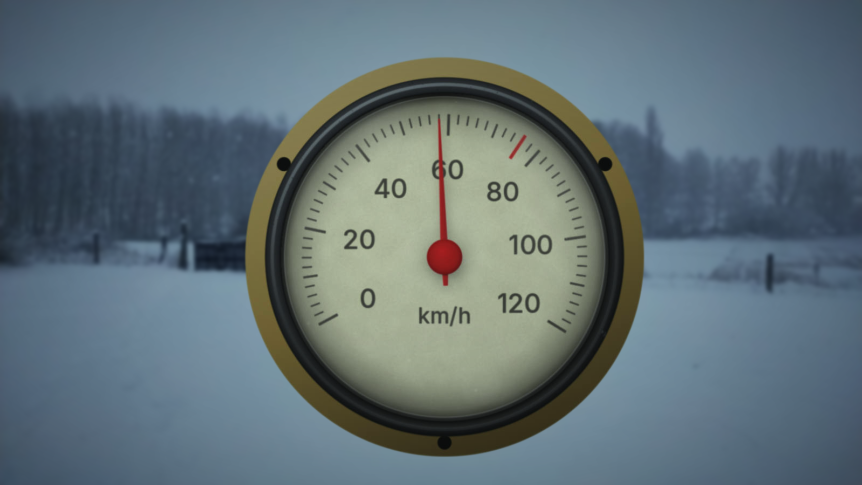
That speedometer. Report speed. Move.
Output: 58 km/h
